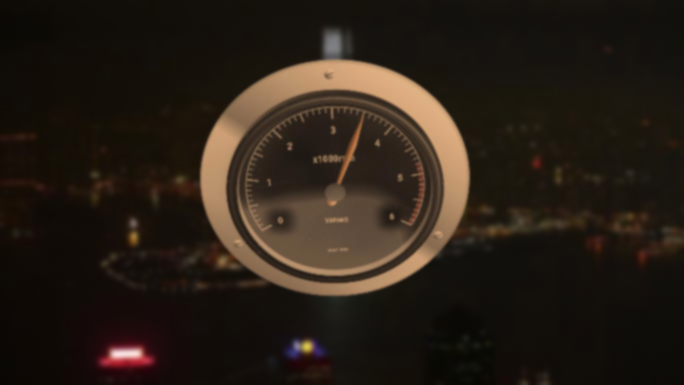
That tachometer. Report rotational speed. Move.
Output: 3500 rpm
